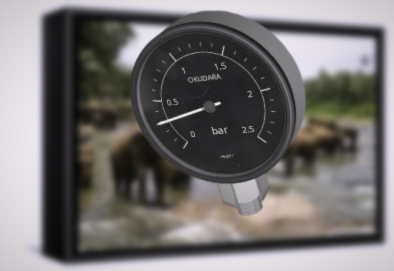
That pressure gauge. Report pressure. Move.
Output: 0.3 bar
